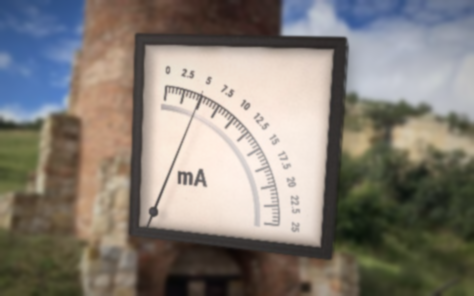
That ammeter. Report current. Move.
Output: 5 mA
